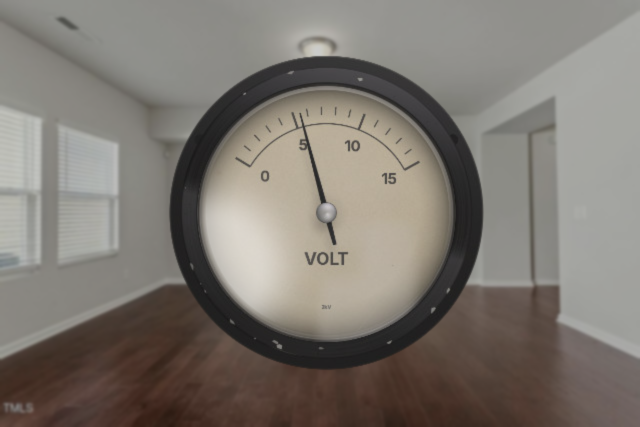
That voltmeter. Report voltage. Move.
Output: 5.5 V
